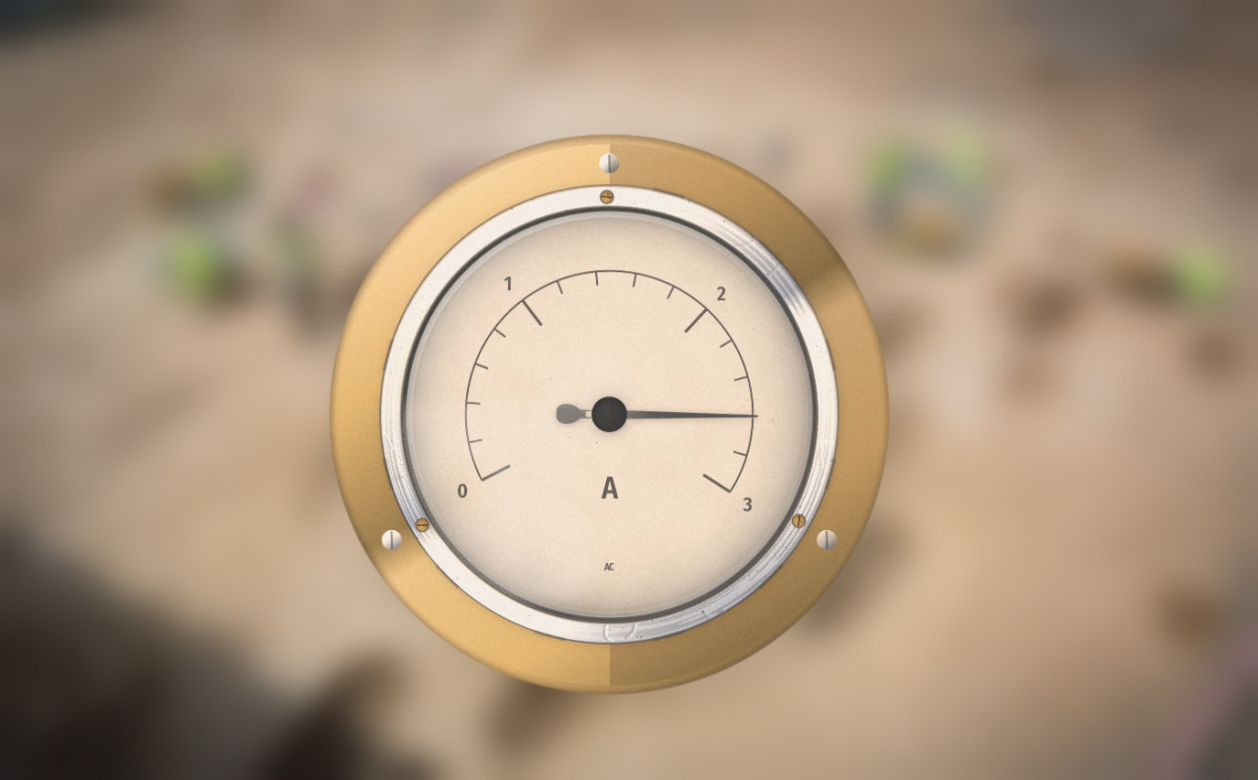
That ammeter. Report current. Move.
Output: 2.6 A
